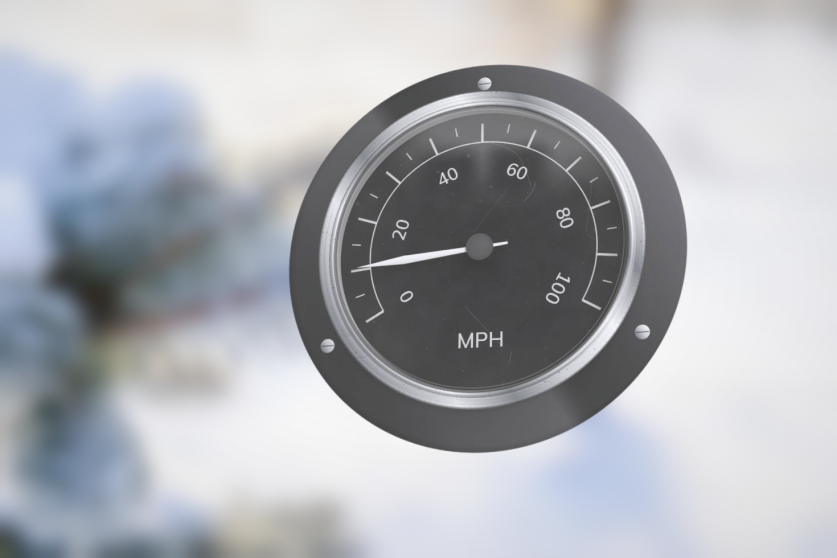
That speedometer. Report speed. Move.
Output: 10 mph
